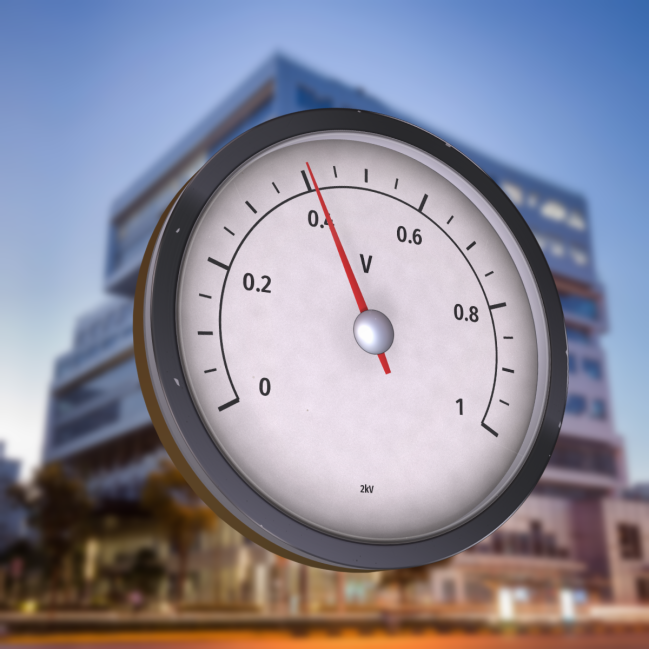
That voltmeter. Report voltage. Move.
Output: 0.4 V
